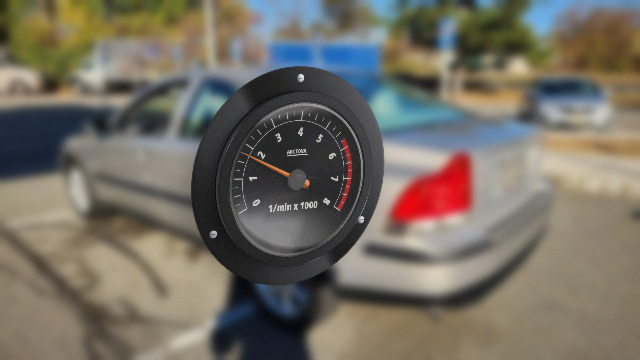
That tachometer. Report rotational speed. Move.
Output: 1750 rpm
